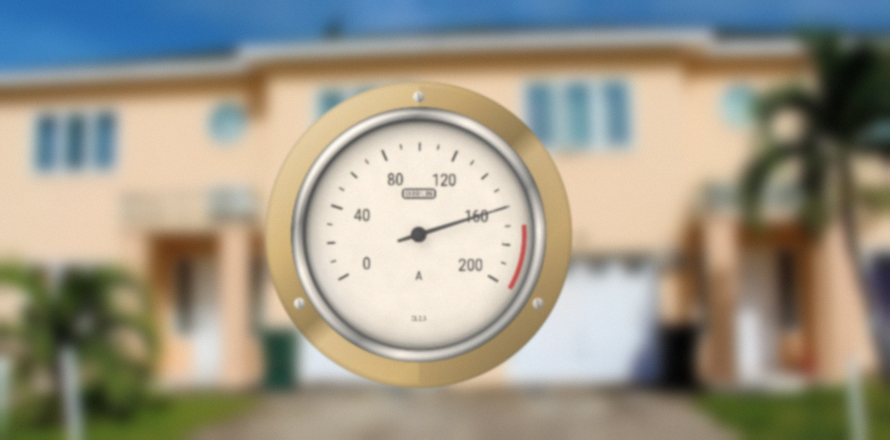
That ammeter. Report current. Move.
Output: 160 A
